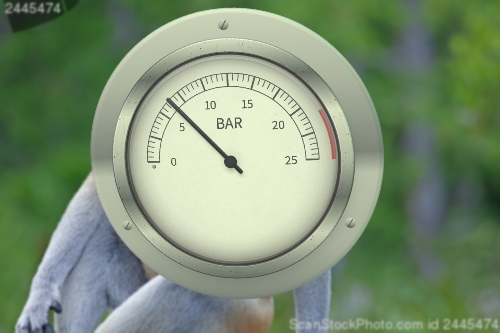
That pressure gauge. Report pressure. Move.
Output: 6.5 bar
